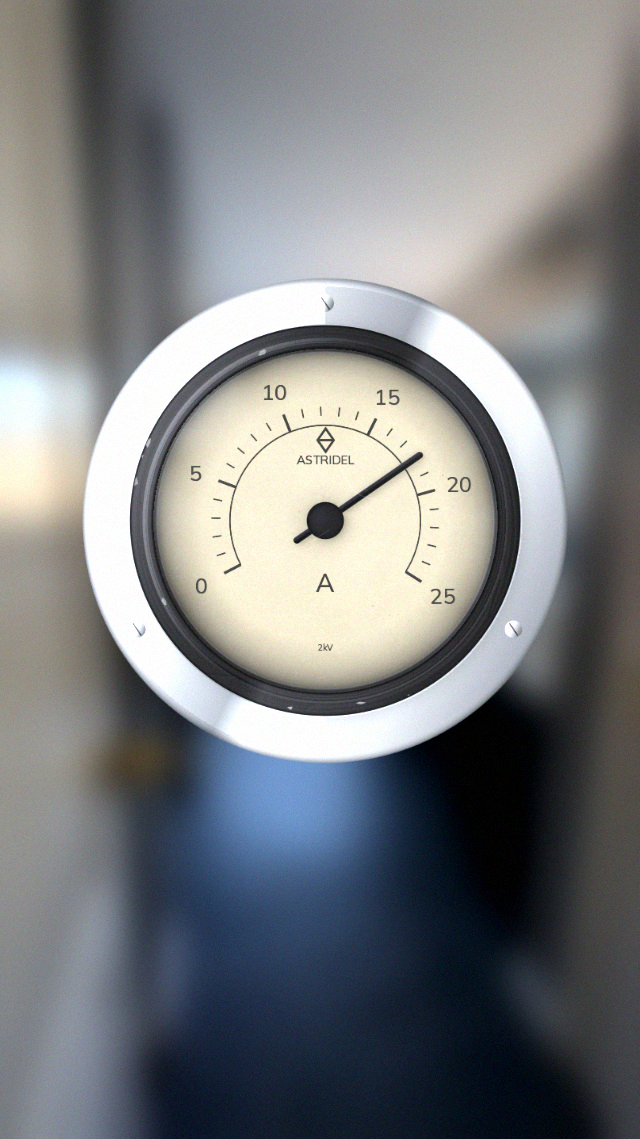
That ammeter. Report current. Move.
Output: 18 A
